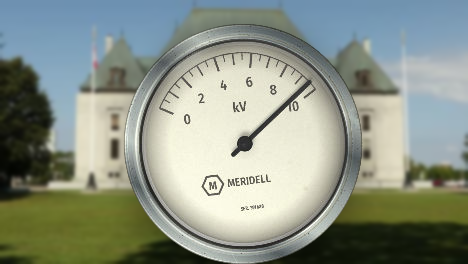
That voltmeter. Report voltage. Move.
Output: 9.5 kV
